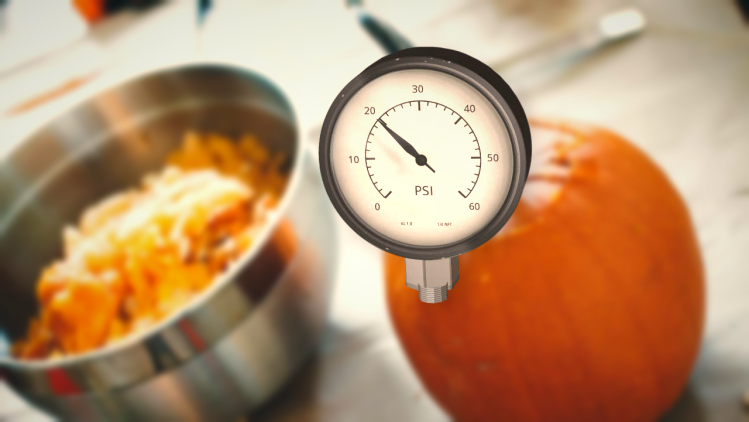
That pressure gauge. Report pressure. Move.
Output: 20 psi
